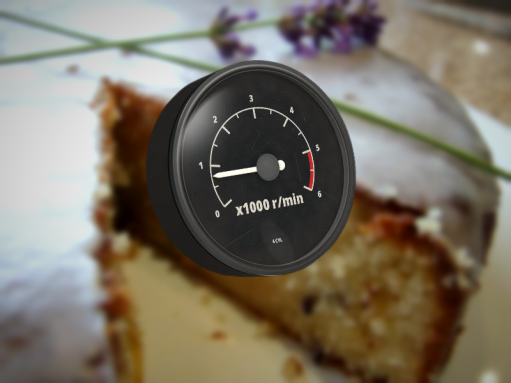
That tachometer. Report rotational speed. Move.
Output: 750 rpm
